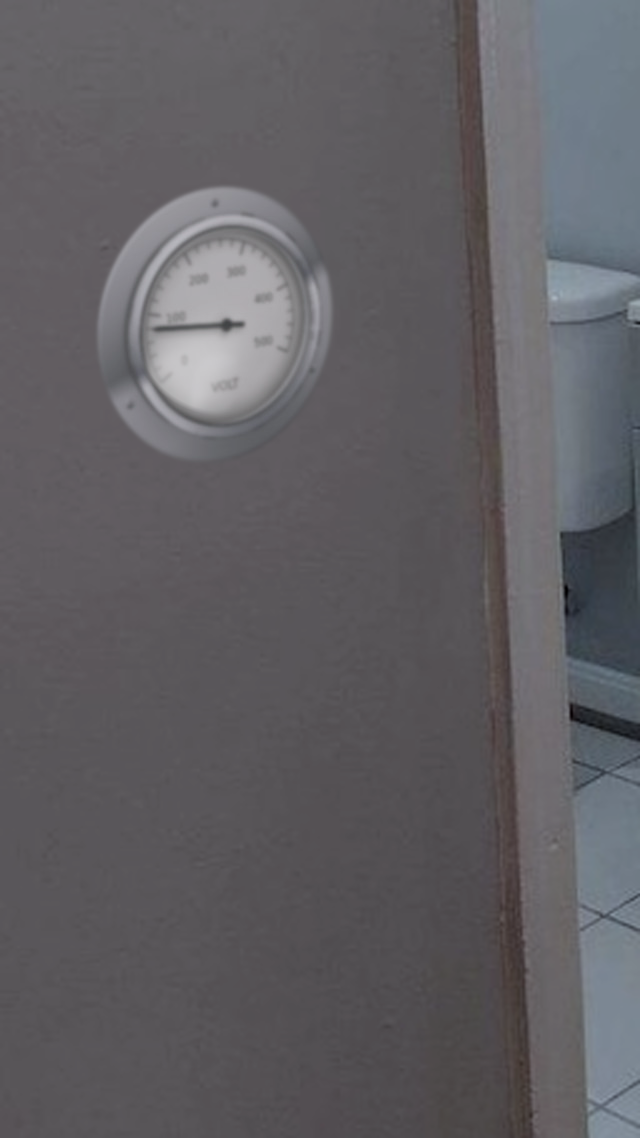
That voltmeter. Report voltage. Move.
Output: 80 V
